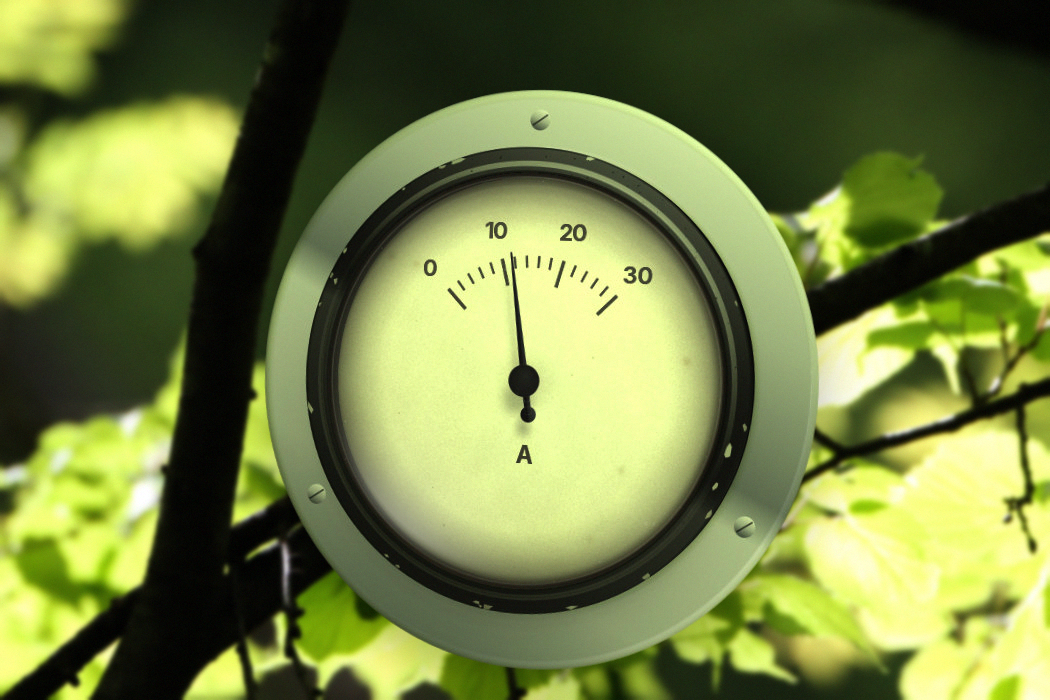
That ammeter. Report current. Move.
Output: 12 A
